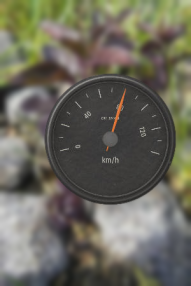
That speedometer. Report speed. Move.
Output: 80 km/h
